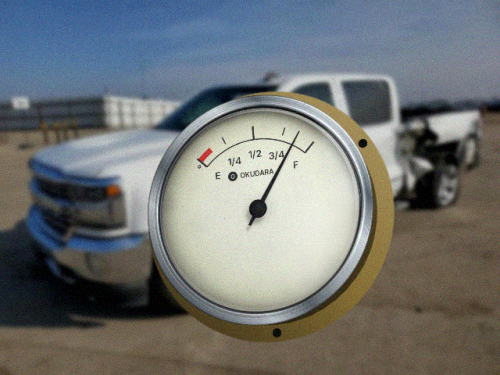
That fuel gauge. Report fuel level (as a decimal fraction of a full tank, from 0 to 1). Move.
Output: 0.875
